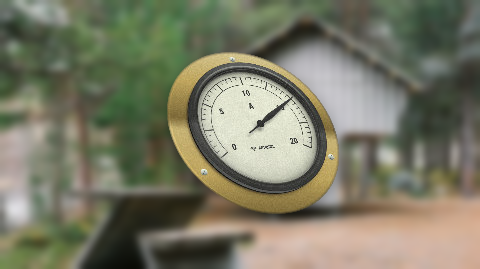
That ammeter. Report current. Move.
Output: 15 A
